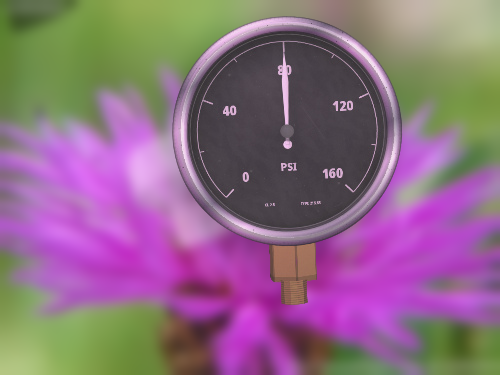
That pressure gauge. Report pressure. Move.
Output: 80 psi
